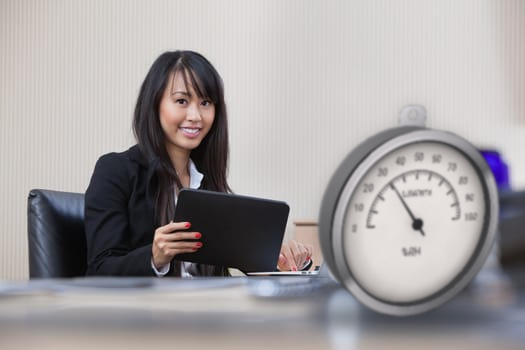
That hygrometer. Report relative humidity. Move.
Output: 30 %
